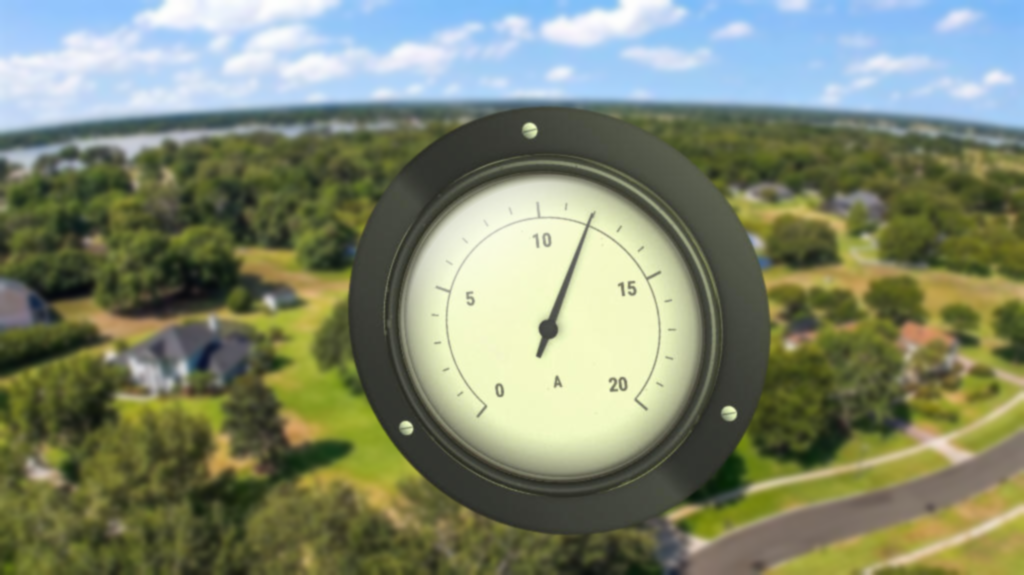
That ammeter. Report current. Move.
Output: 12 A
